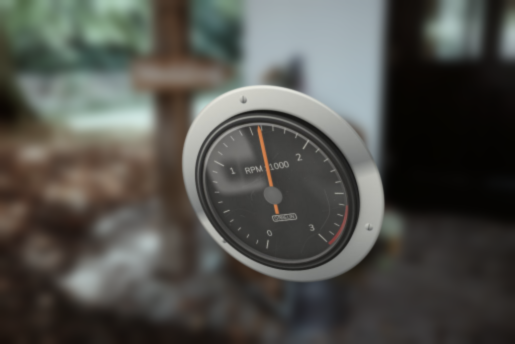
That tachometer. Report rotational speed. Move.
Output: 1600 rpm
